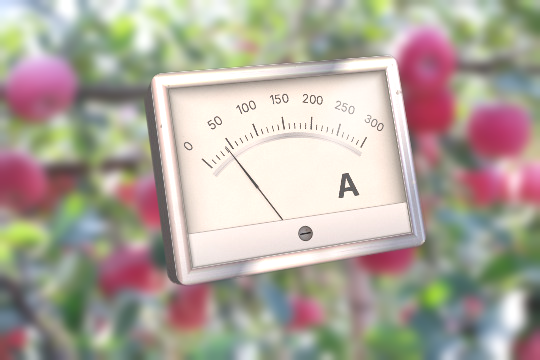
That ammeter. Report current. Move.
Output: 40 A
